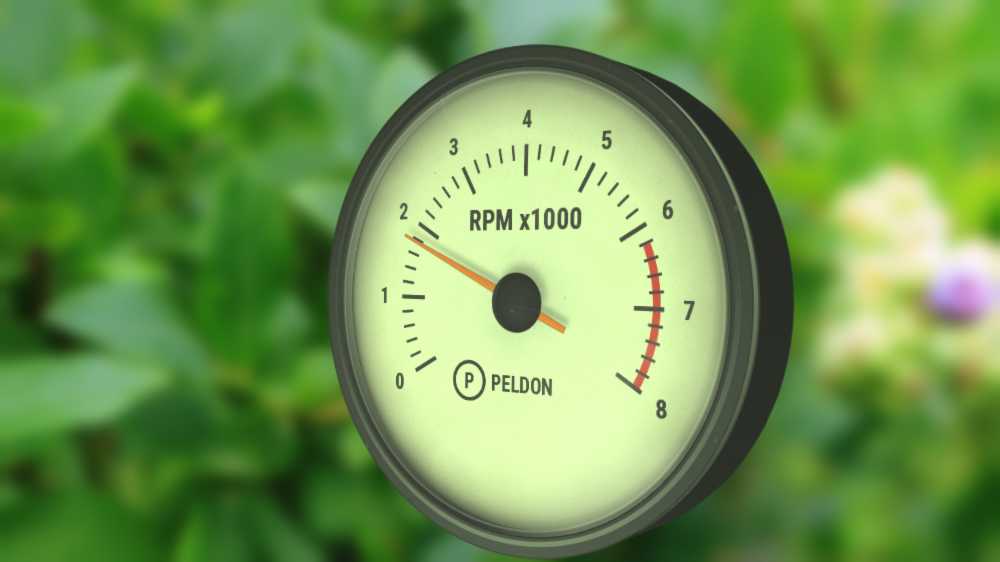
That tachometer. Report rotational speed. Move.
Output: 1800 rpm
